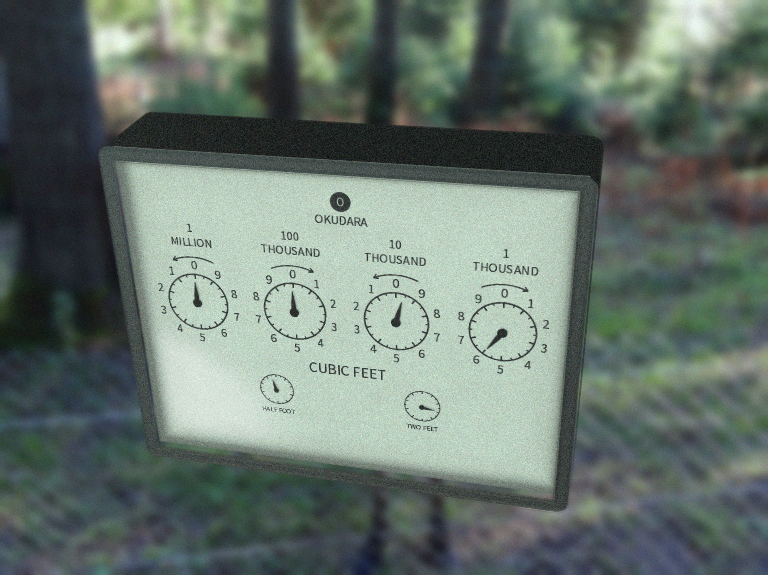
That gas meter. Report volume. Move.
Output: 999600 ft³
